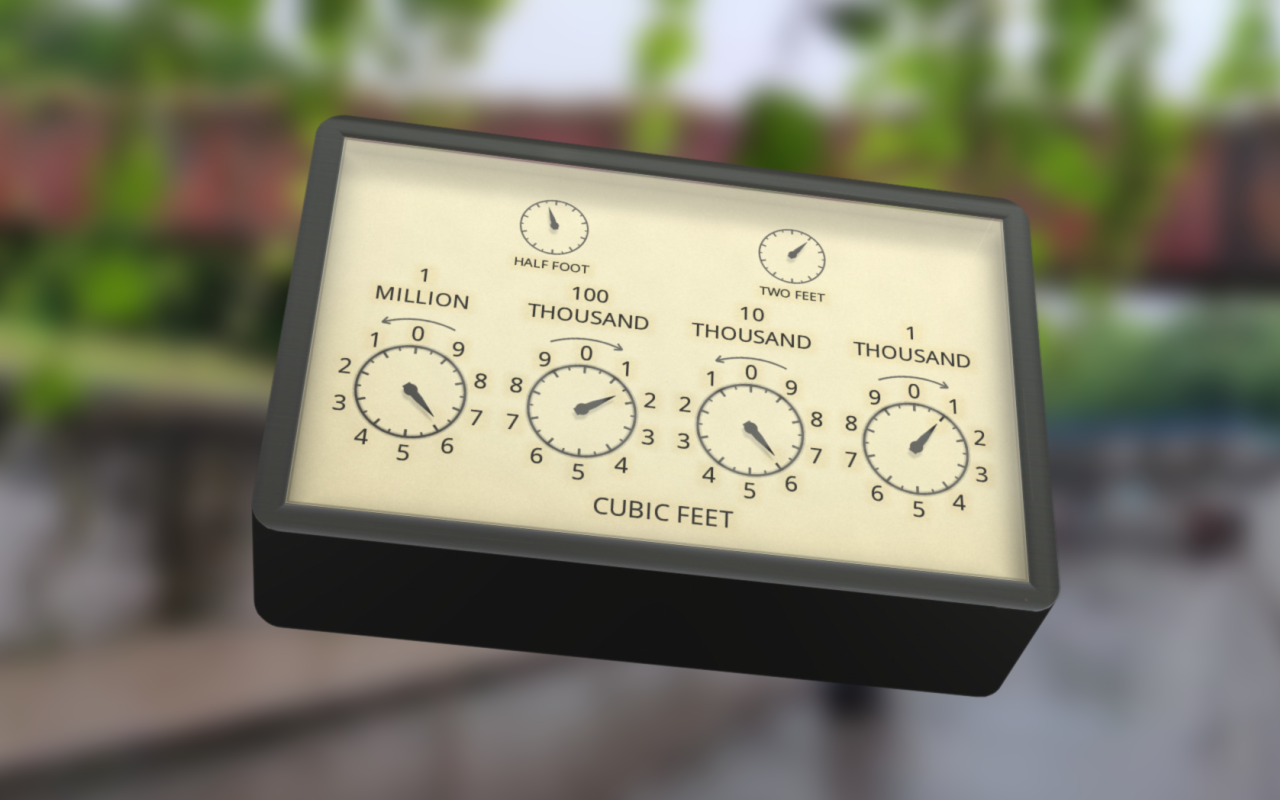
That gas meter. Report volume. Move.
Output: 616100 ft³
